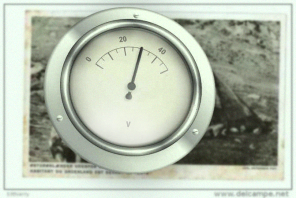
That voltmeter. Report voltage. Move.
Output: 30 V
